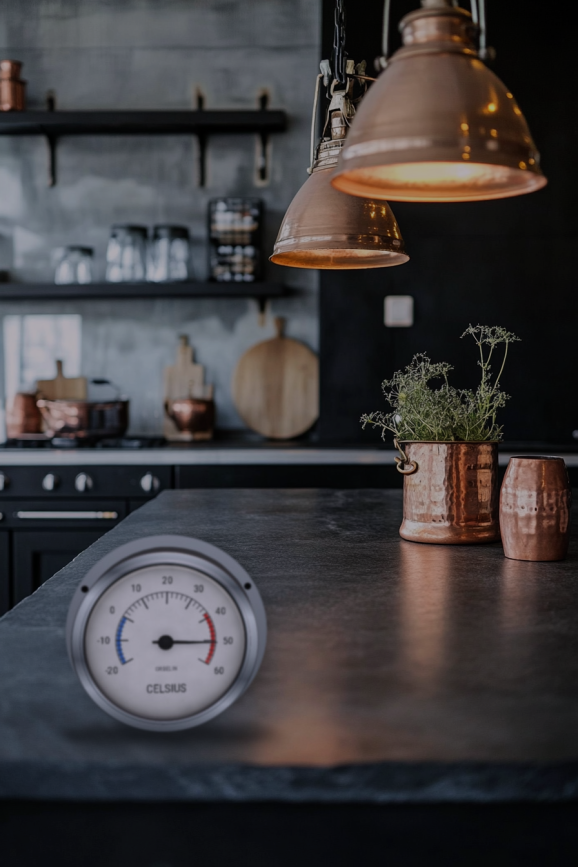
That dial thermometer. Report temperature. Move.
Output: 50 °C
